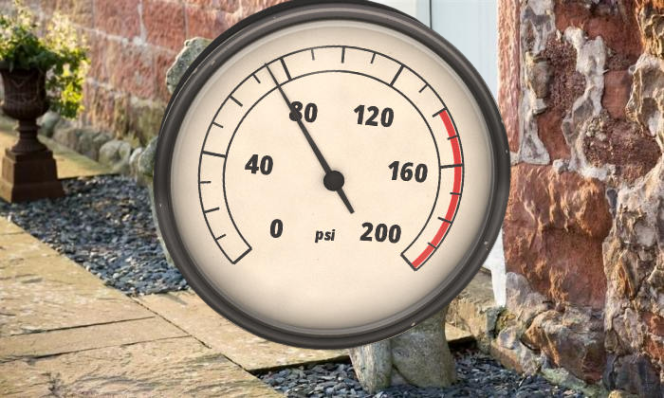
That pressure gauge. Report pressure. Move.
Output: 75 psi
